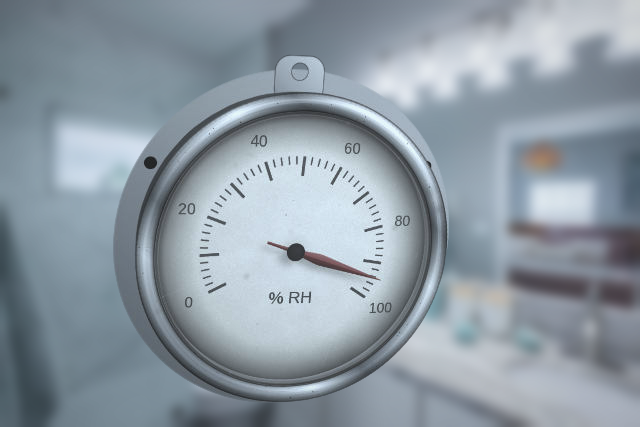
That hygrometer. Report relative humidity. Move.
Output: 94 %
